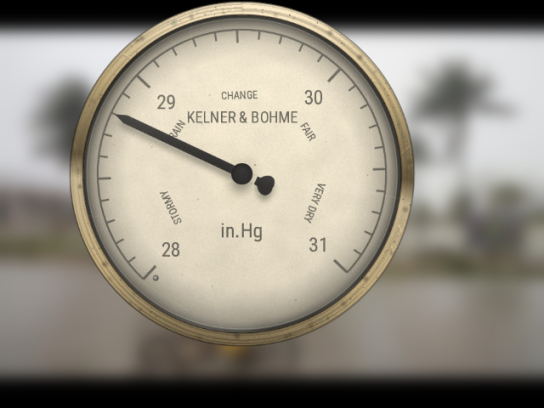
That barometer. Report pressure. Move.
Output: 28.8 inHg
